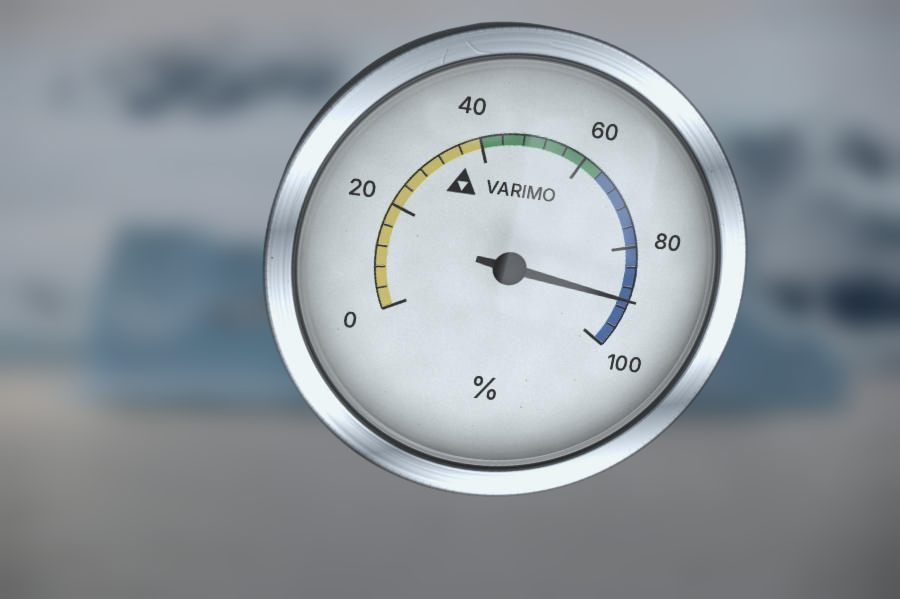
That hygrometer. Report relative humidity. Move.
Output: 90 %
